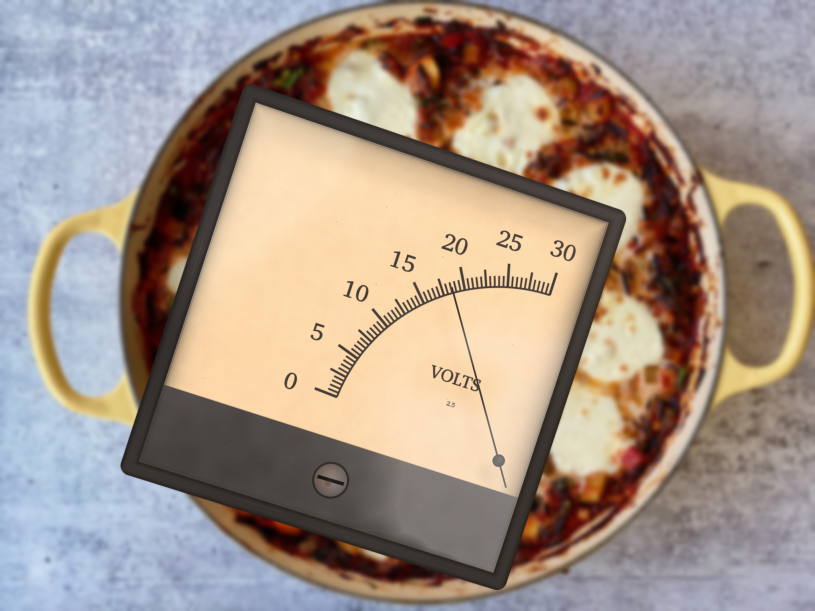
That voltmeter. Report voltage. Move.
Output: 18.5 V
